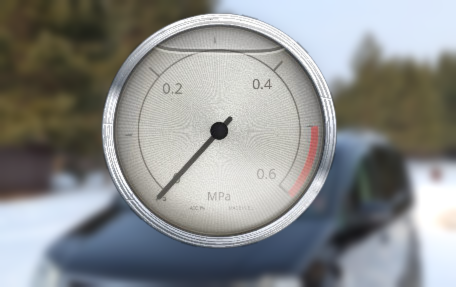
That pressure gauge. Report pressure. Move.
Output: 0 MPa
